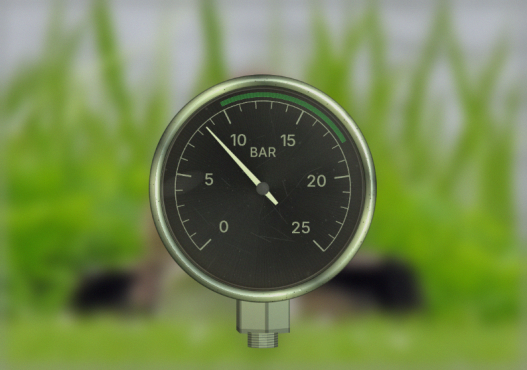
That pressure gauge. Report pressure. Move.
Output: 8.5 bar
